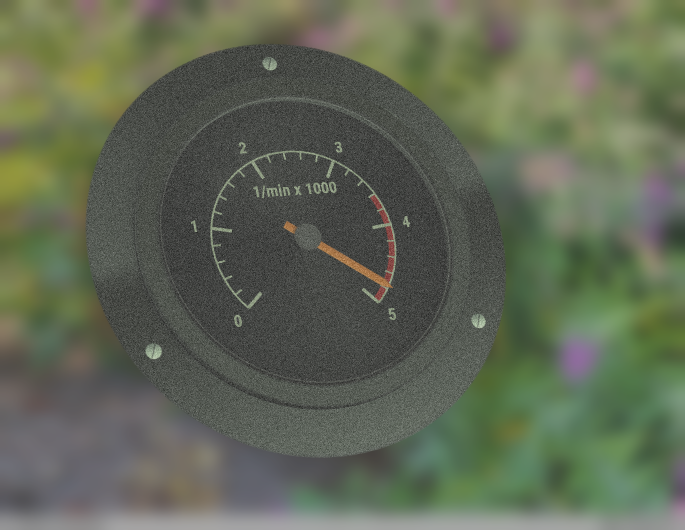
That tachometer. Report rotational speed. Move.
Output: 4800 rpm
